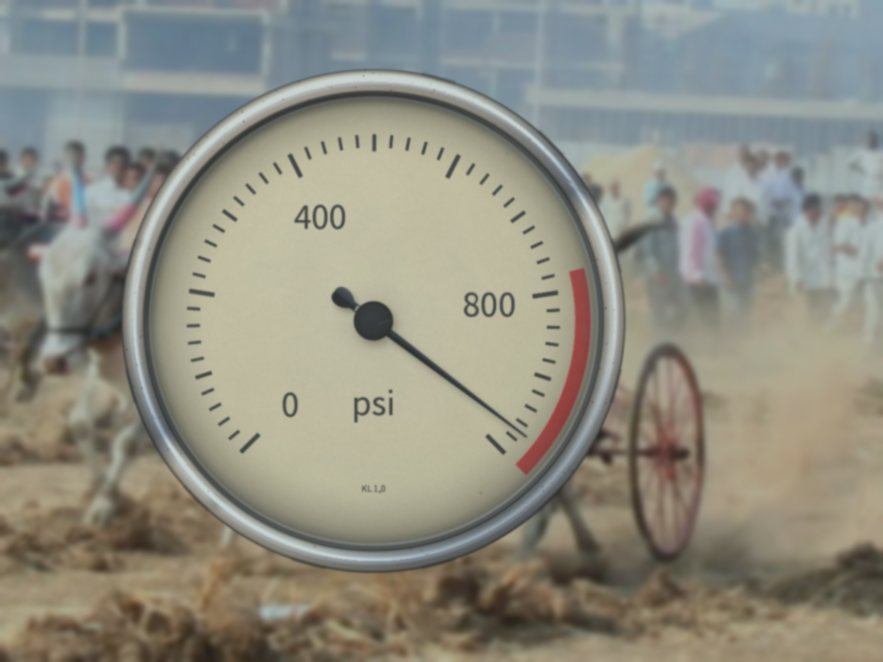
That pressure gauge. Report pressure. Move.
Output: 970 psi
